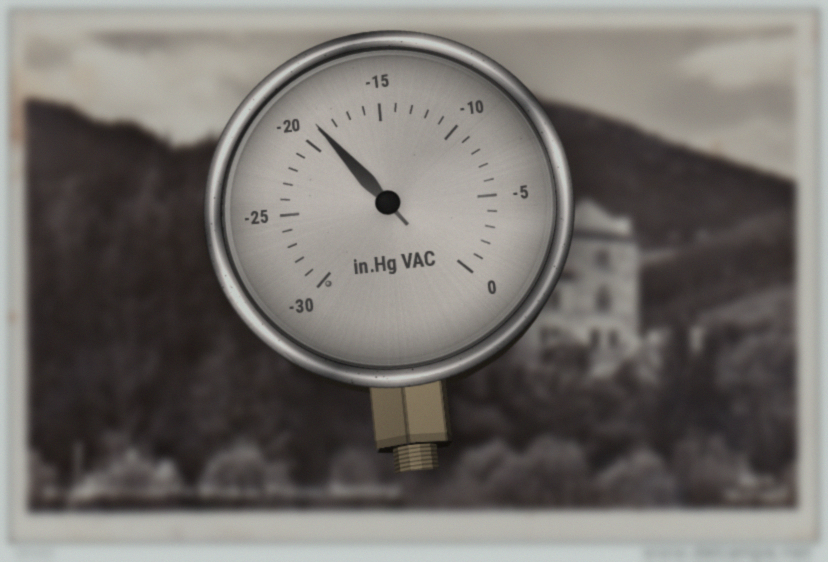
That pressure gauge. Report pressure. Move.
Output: -19 inHg
